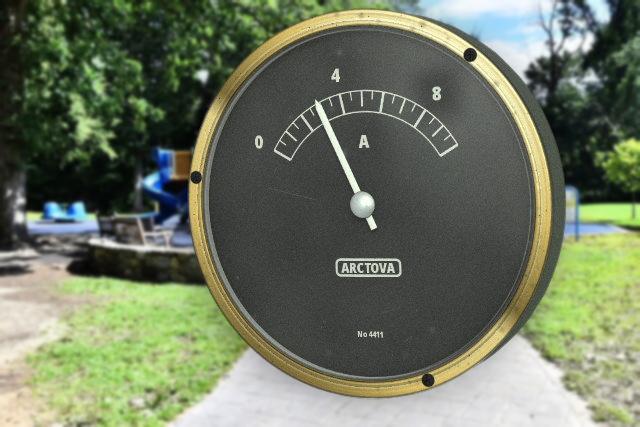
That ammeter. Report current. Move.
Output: 3 A
